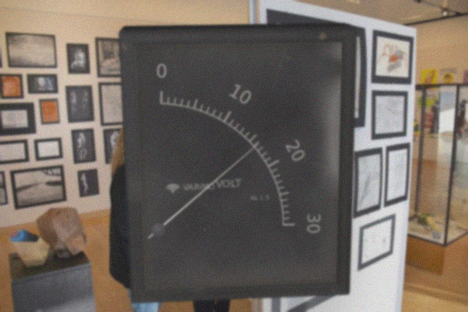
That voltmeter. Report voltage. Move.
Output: 16 V
